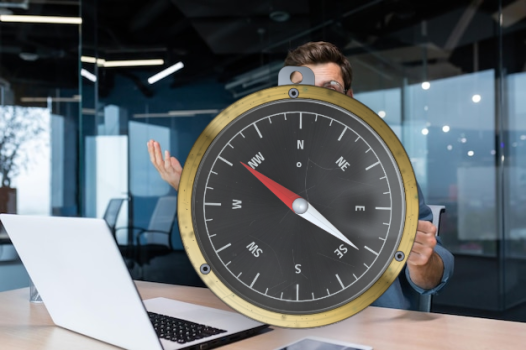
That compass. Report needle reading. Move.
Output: 305 °
